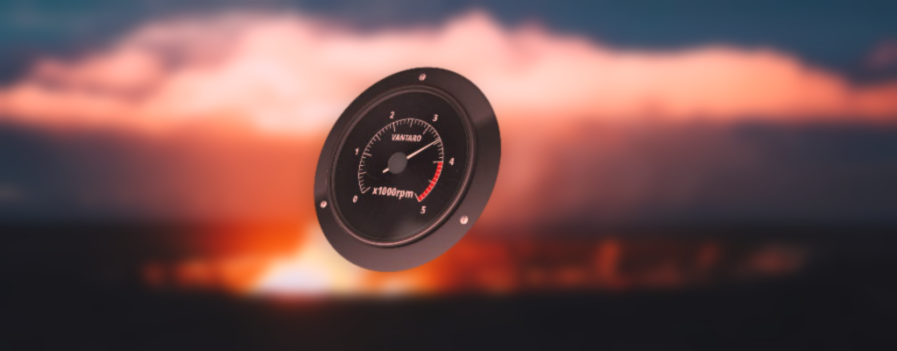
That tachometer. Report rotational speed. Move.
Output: 3500 rpm
